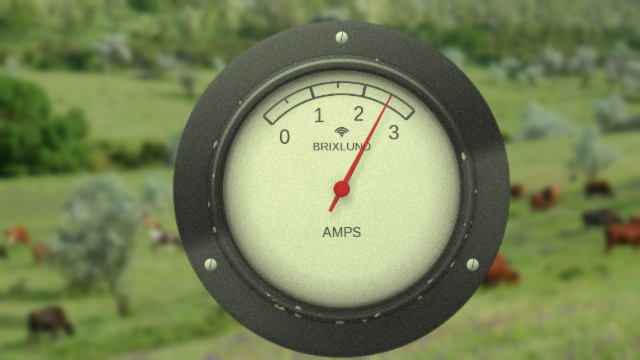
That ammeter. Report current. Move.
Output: 2.5 A
